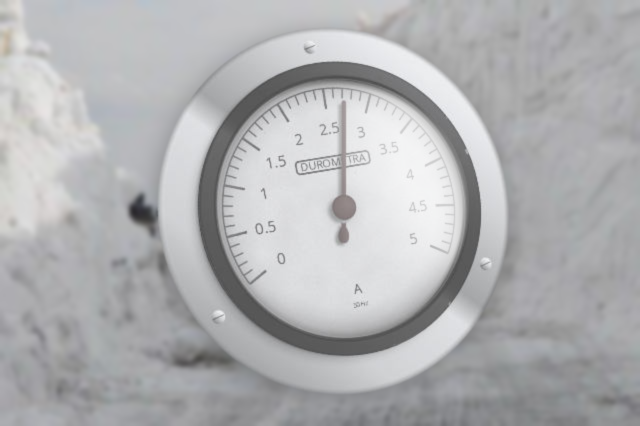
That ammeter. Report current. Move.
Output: 2.7 A
